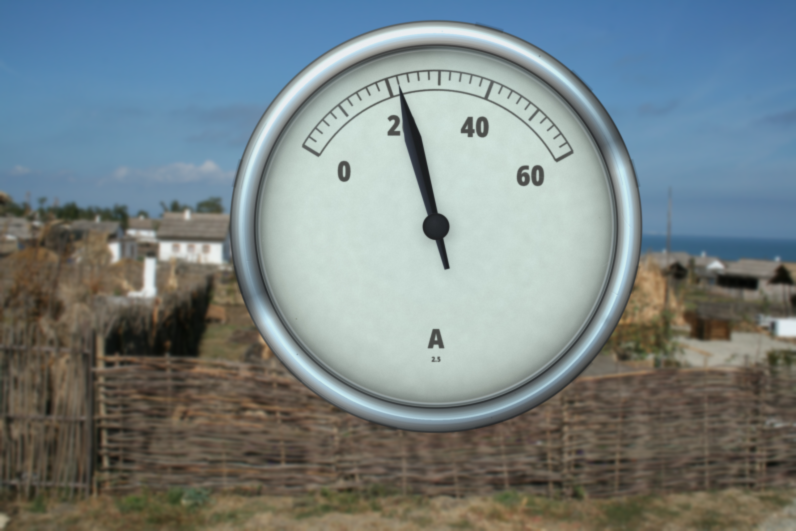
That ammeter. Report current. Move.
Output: 22 A
